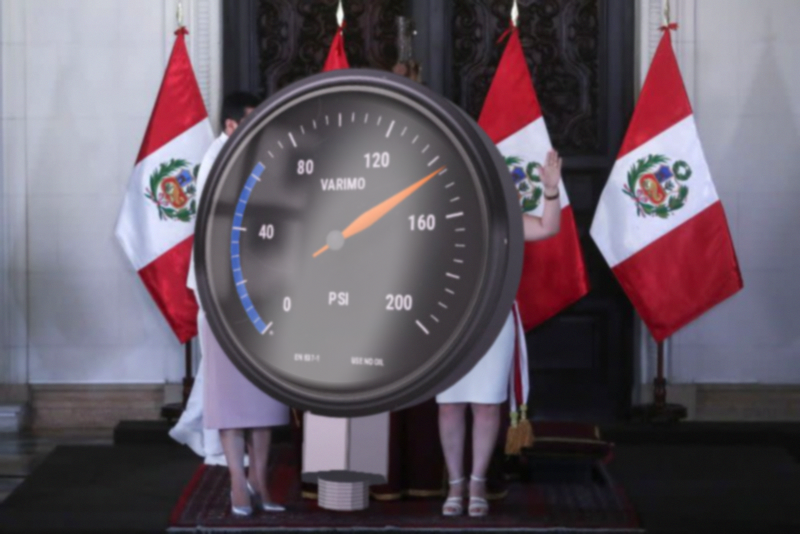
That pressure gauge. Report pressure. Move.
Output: 145 psi
